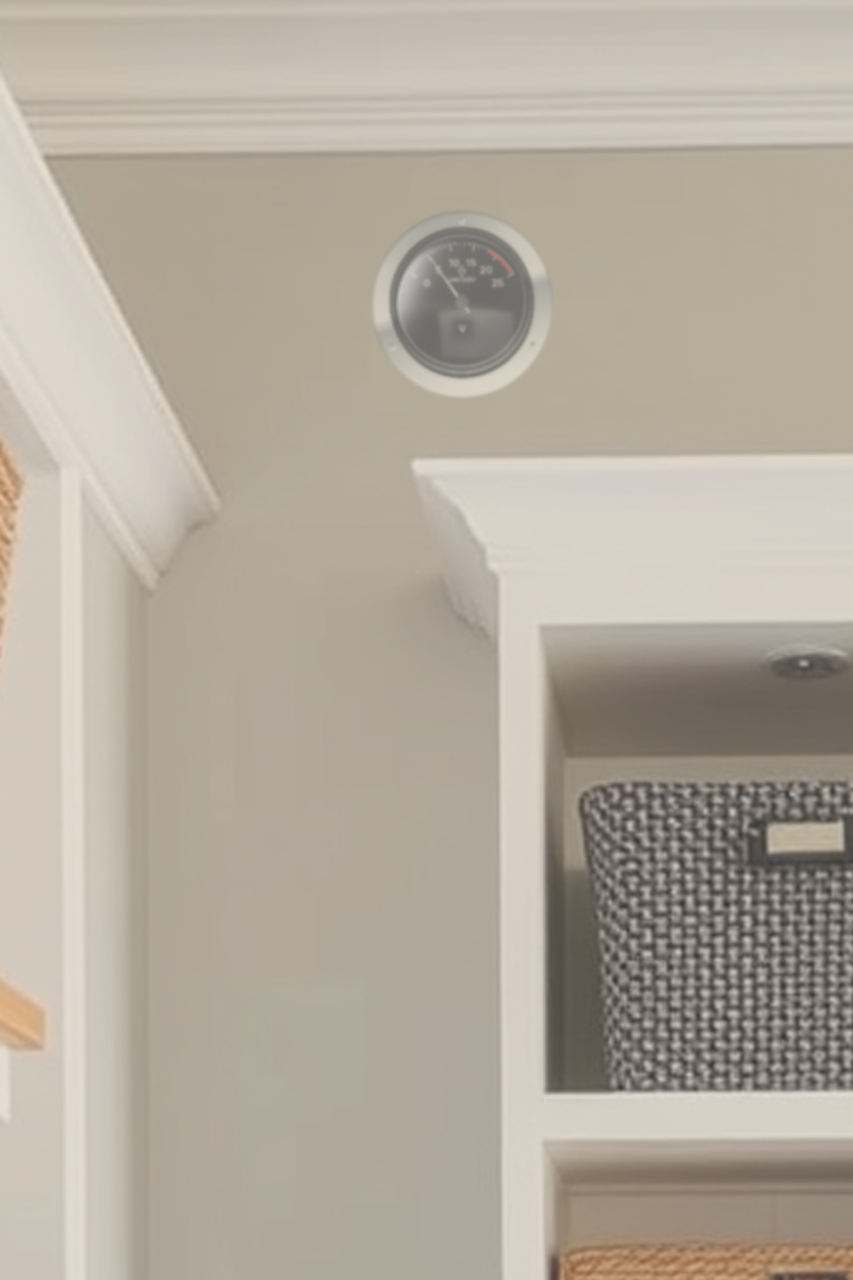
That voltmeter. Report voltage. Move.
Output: 5 V
